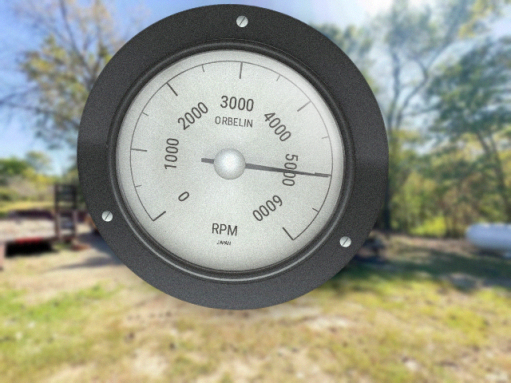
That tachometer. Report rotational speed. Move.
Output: 5000 rpm
